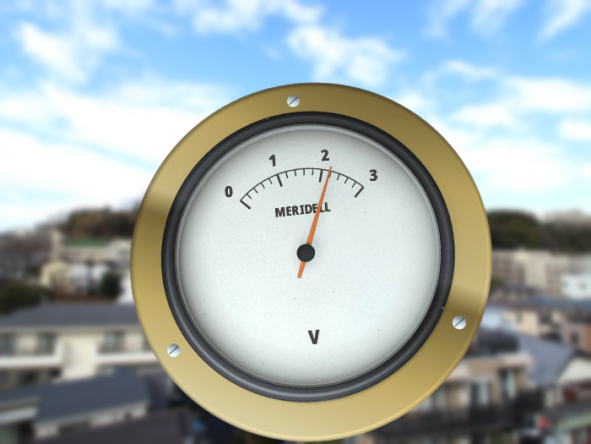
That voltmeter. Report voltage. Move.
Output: 2.2 V
